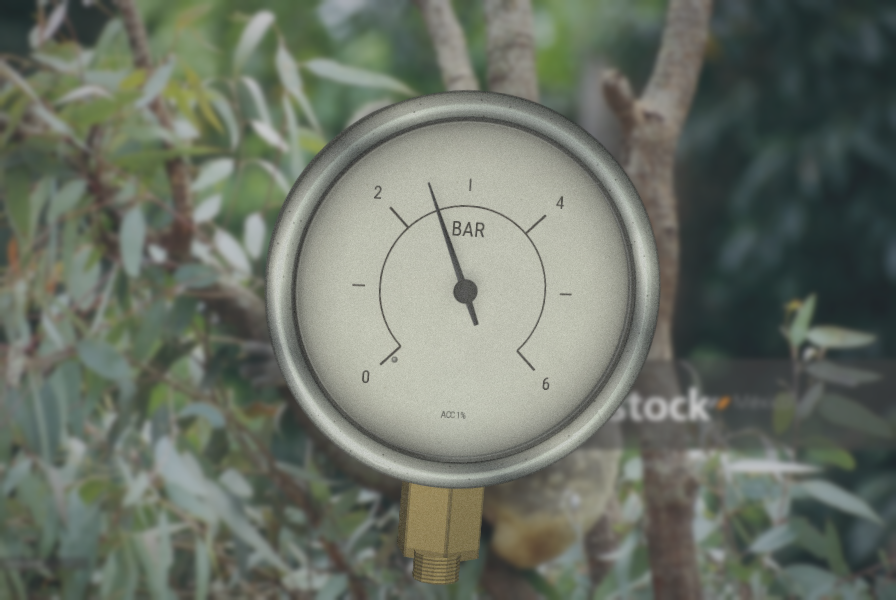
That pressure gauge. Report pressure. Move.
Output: 2.5 bar
